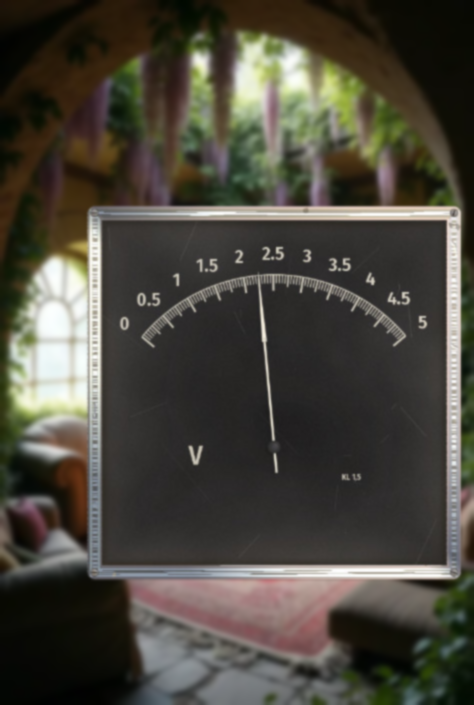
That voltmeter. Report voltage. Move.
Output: 2.25 V
